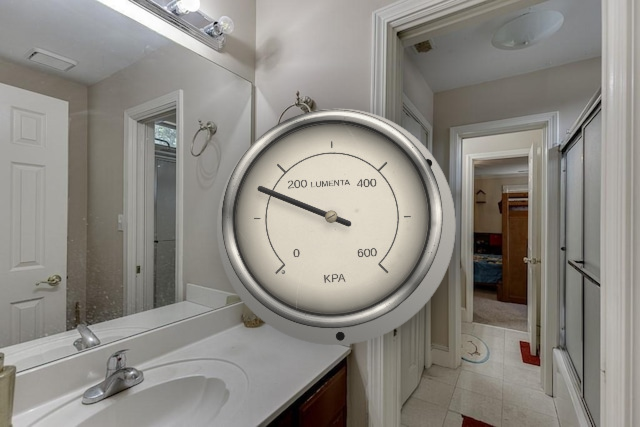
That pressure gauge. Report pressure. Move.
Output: 150 kPa
